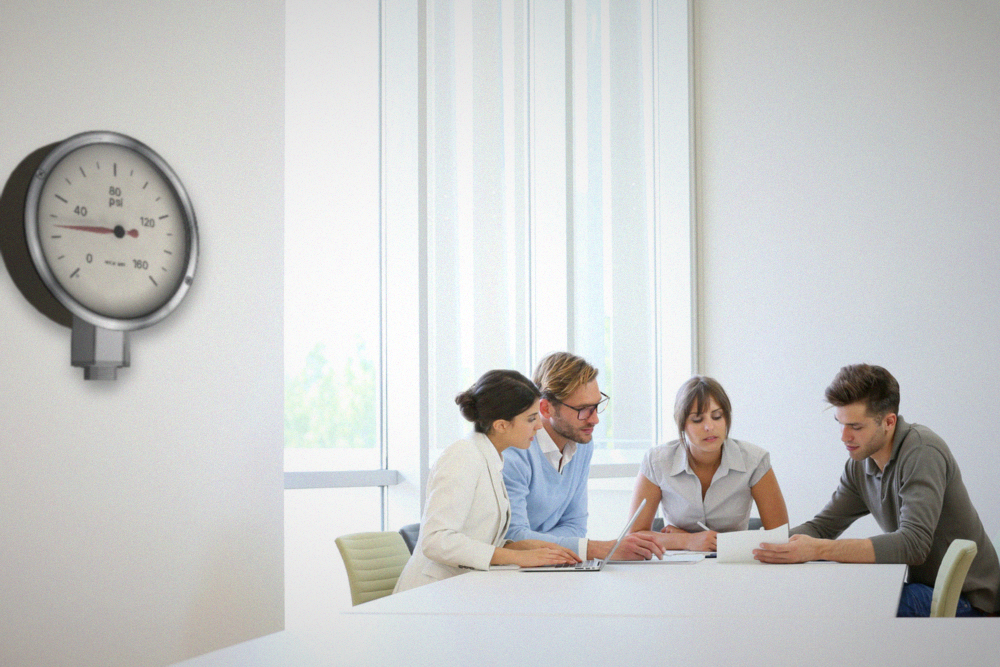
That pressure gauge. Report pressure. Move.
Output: 25 psi
